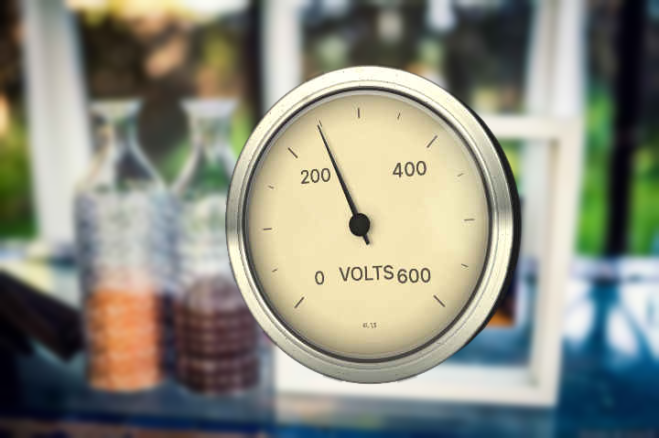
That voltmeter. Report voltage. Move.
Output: 250 V
